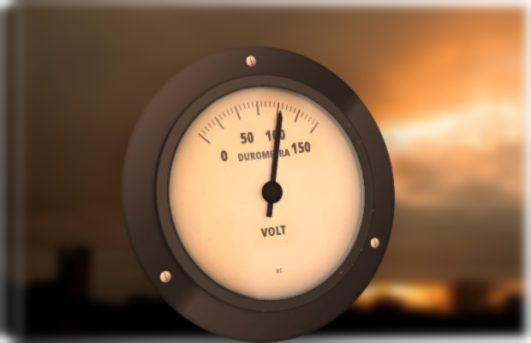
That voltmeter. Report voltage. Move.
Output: 100 V
